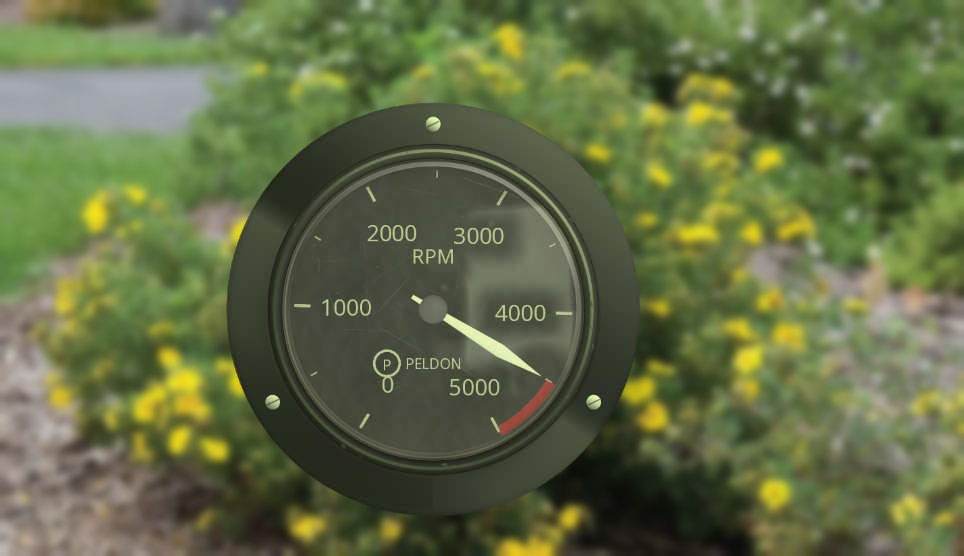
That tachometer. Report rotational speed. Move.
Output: 4500 rpm
